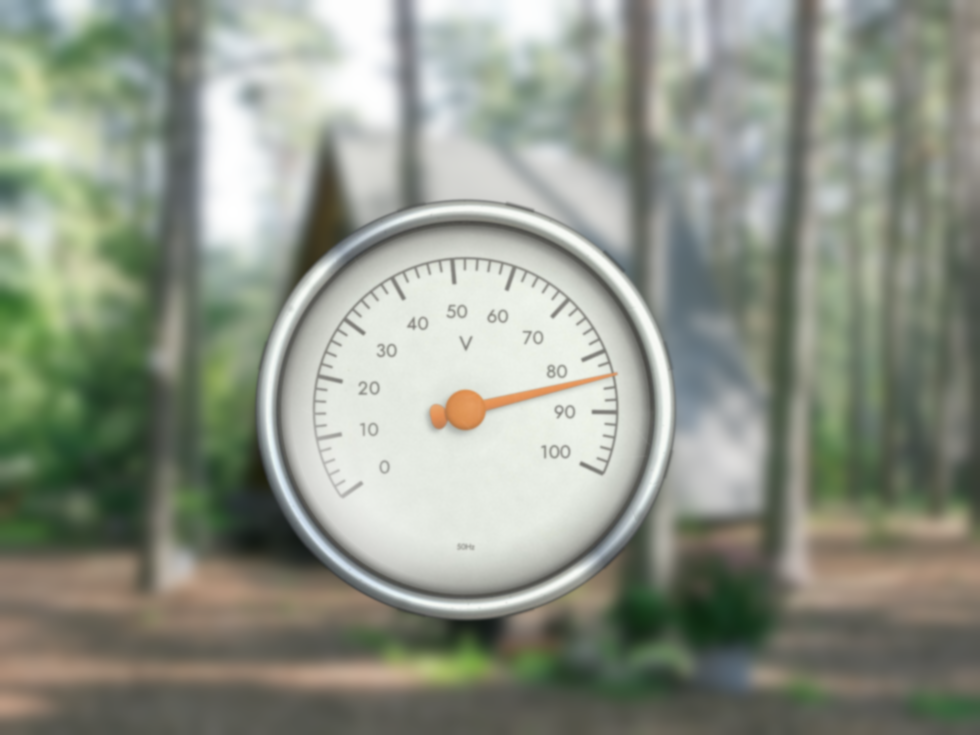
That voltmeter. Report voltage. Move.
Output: 84 V
